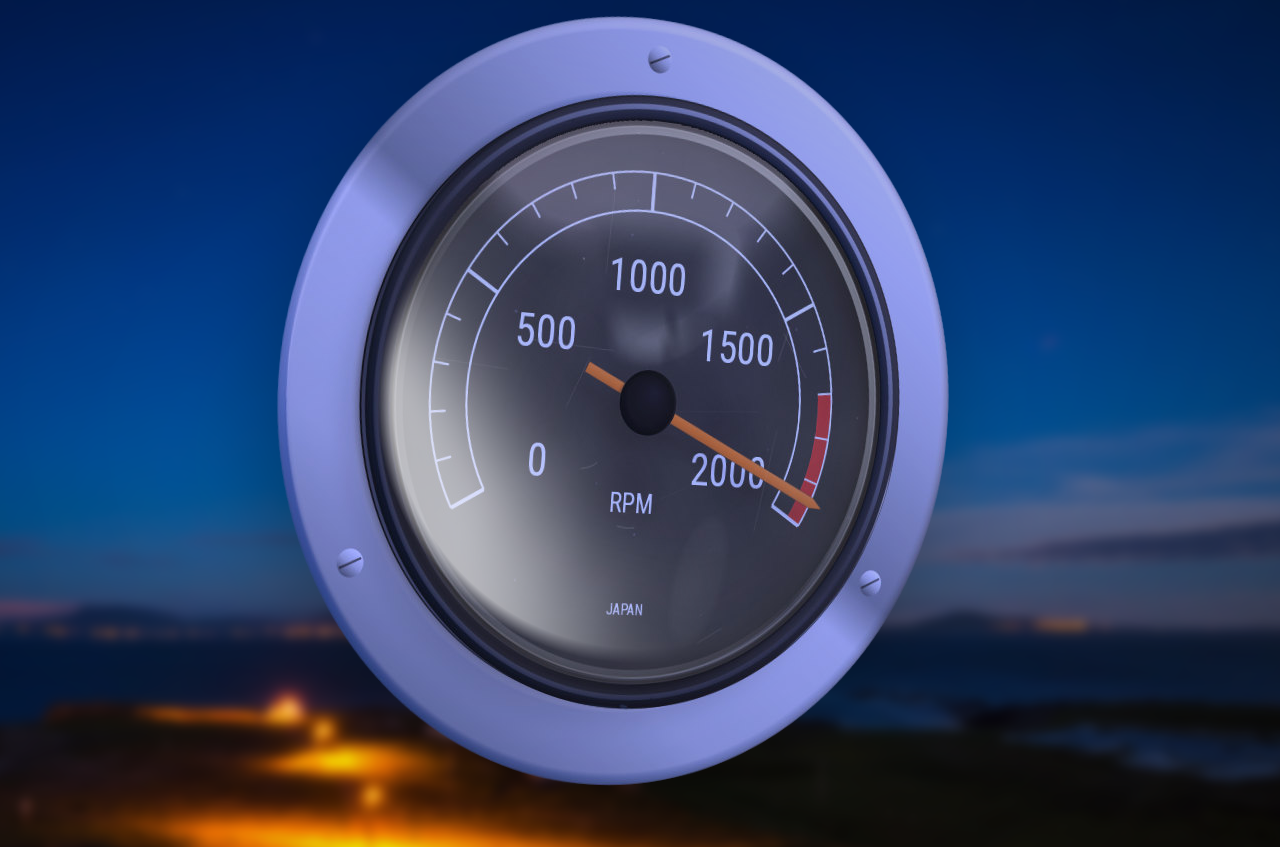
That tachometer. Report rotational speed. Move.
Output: 1950 rpm
